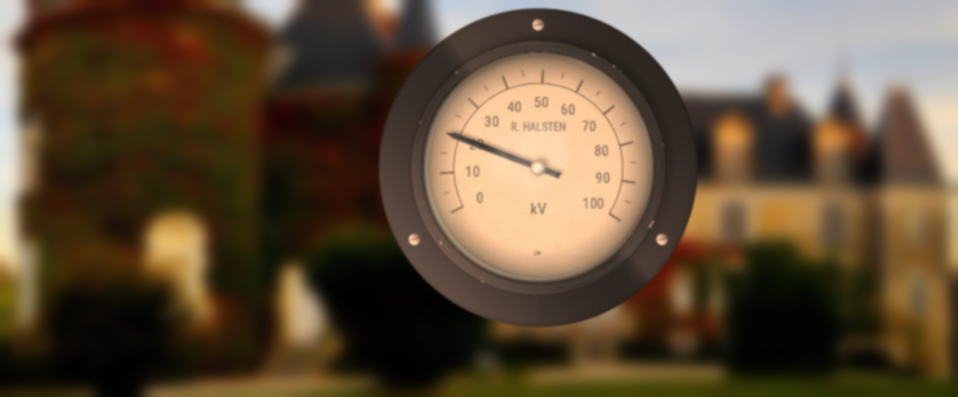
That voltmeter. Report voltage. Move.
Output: 20 kV
